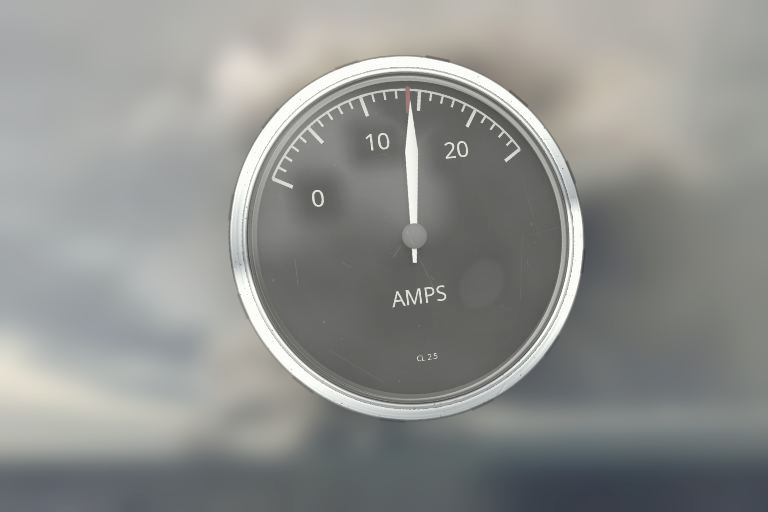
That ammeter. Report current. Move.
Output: 14 A
